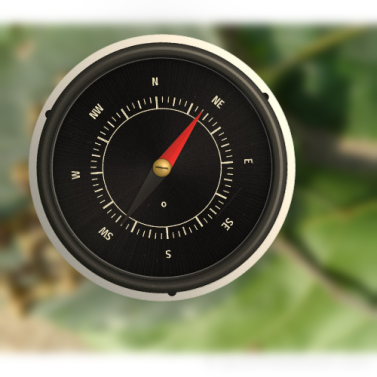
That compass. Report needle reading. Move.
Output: 40 °
